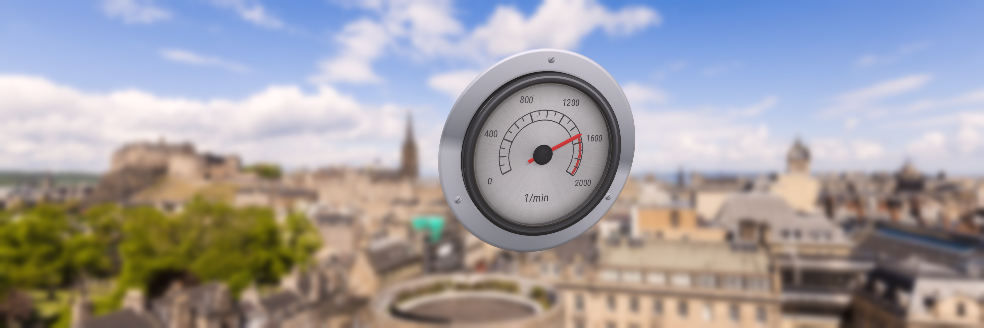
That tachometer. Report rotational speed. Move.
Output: 1500 rpm
